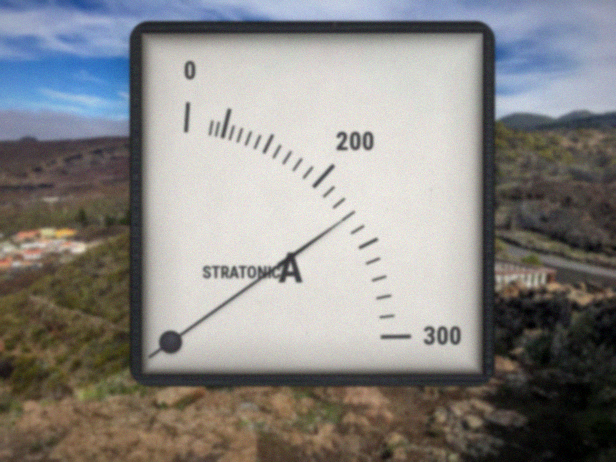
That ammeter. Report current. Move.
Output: 230 A
